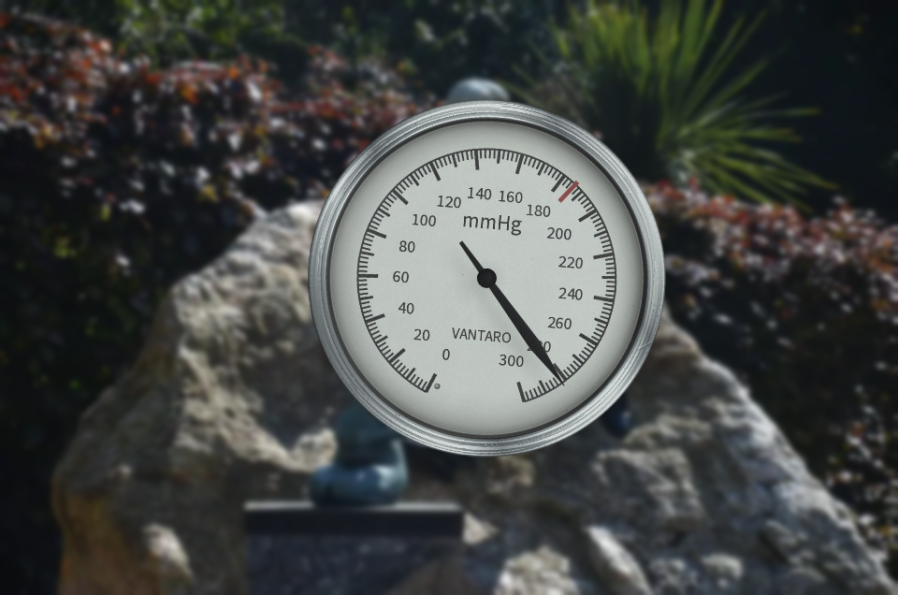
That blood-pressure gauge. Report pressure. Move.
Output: 282 mmHg
